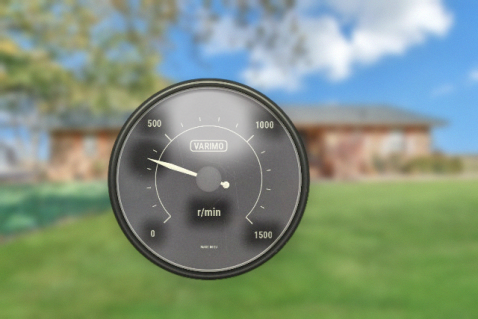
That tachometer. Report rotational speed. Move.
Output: 350 rpm
